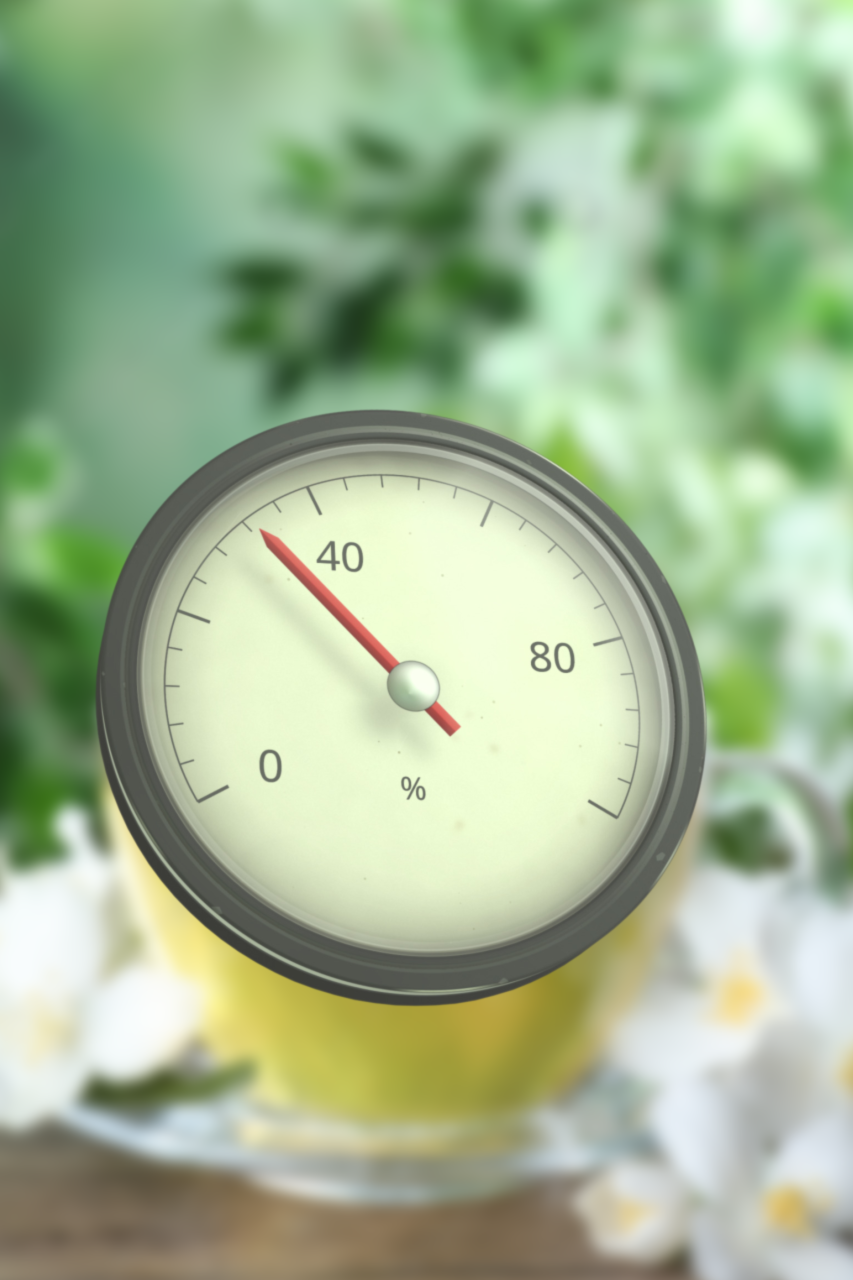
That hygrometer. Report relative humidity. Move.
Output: 32 %
